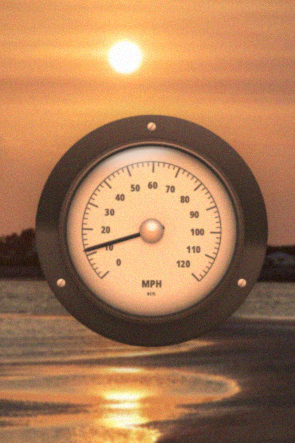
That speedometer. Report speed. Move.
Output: 12 mph
